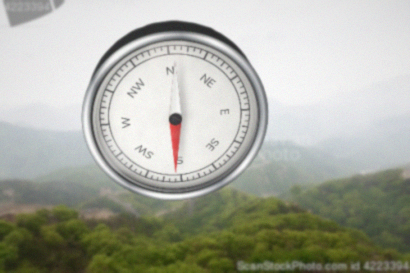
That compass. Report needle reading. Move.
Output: 185 °
